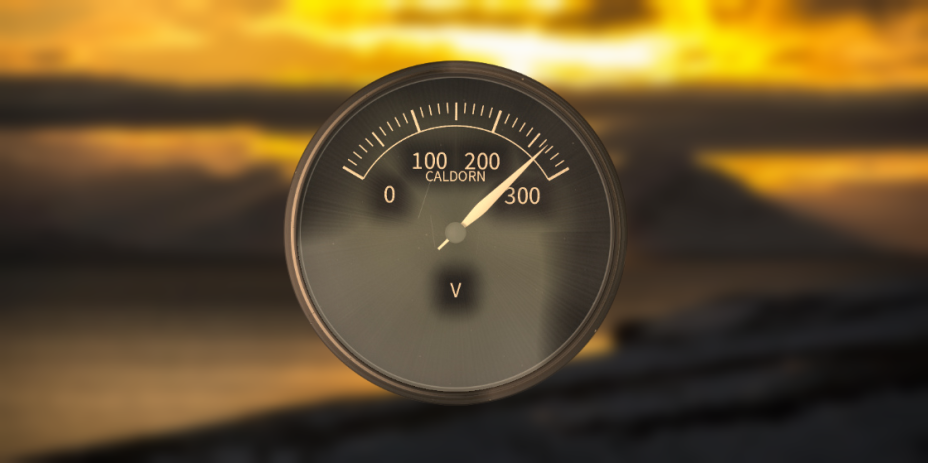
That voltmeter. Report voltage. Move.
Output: 265 V
